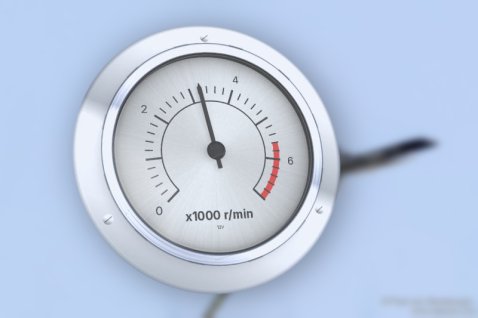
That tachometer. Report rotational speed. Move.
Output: 3200 rpm
